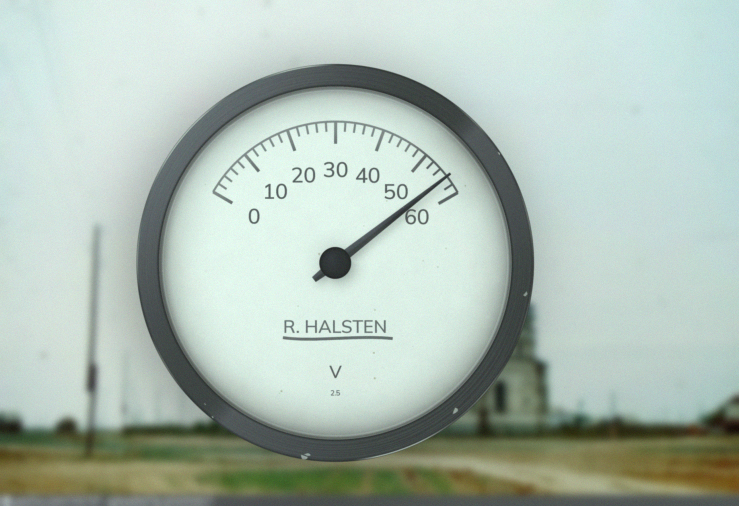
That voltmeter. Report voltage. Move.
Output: 56 V
